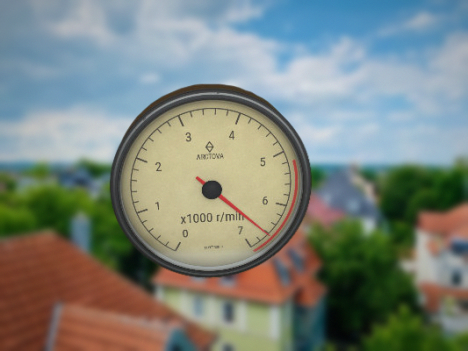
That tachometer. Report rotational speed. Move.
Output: 6600 rpm
